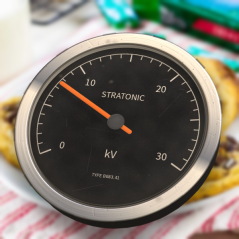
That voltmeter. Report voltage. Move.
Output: 7.5 kV
